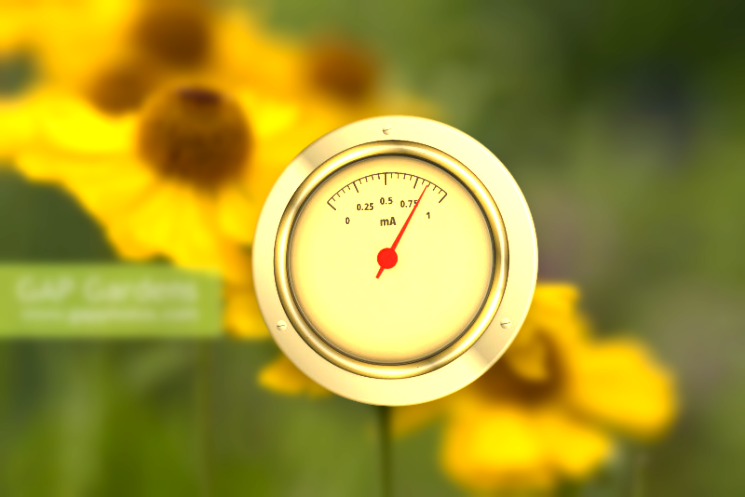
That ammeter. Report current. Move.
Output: 0.85 mA
